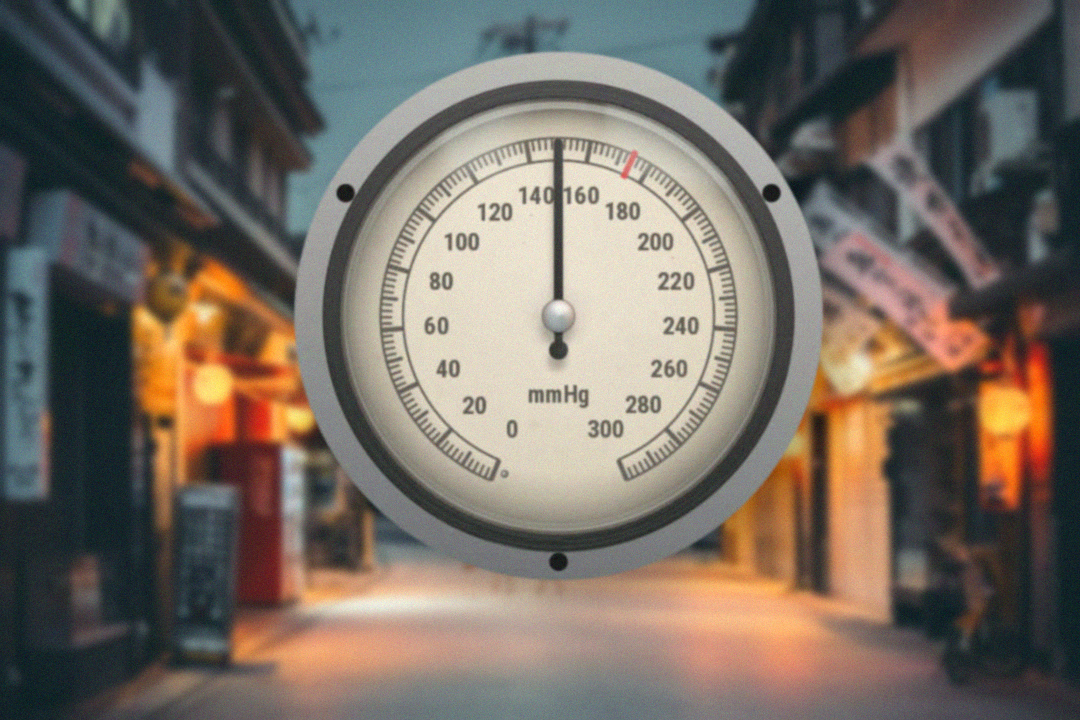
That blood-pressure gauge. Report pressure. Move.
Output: 150 mmHg
